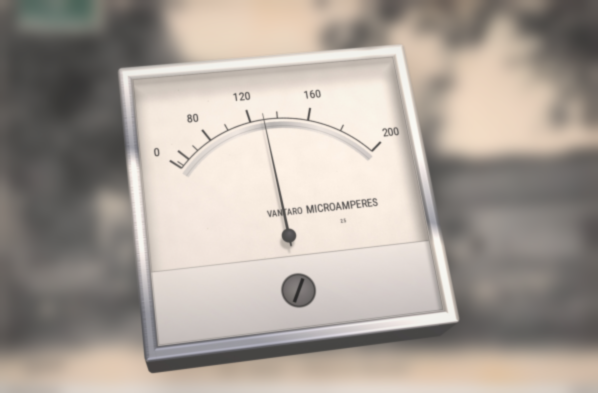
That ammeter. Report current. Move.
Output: 130 µA
